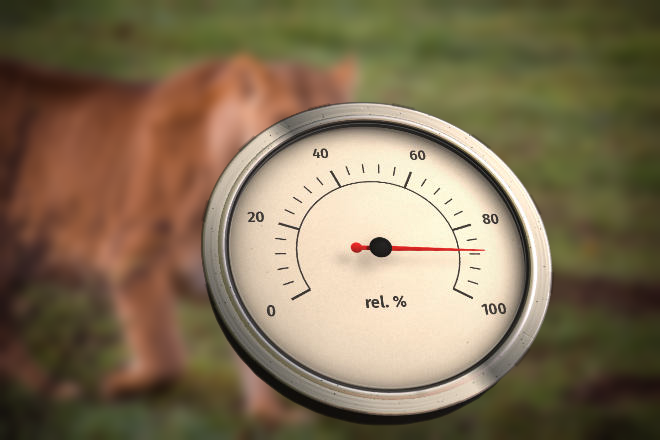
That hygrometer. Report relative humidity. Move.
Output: 88 %
